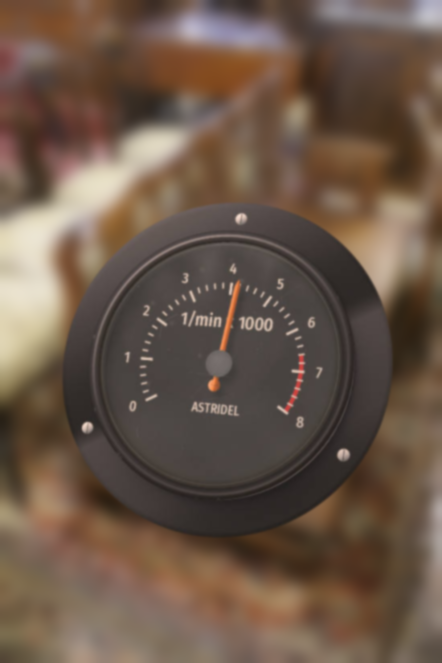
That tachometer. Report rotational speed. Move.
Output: 4200 rpm
